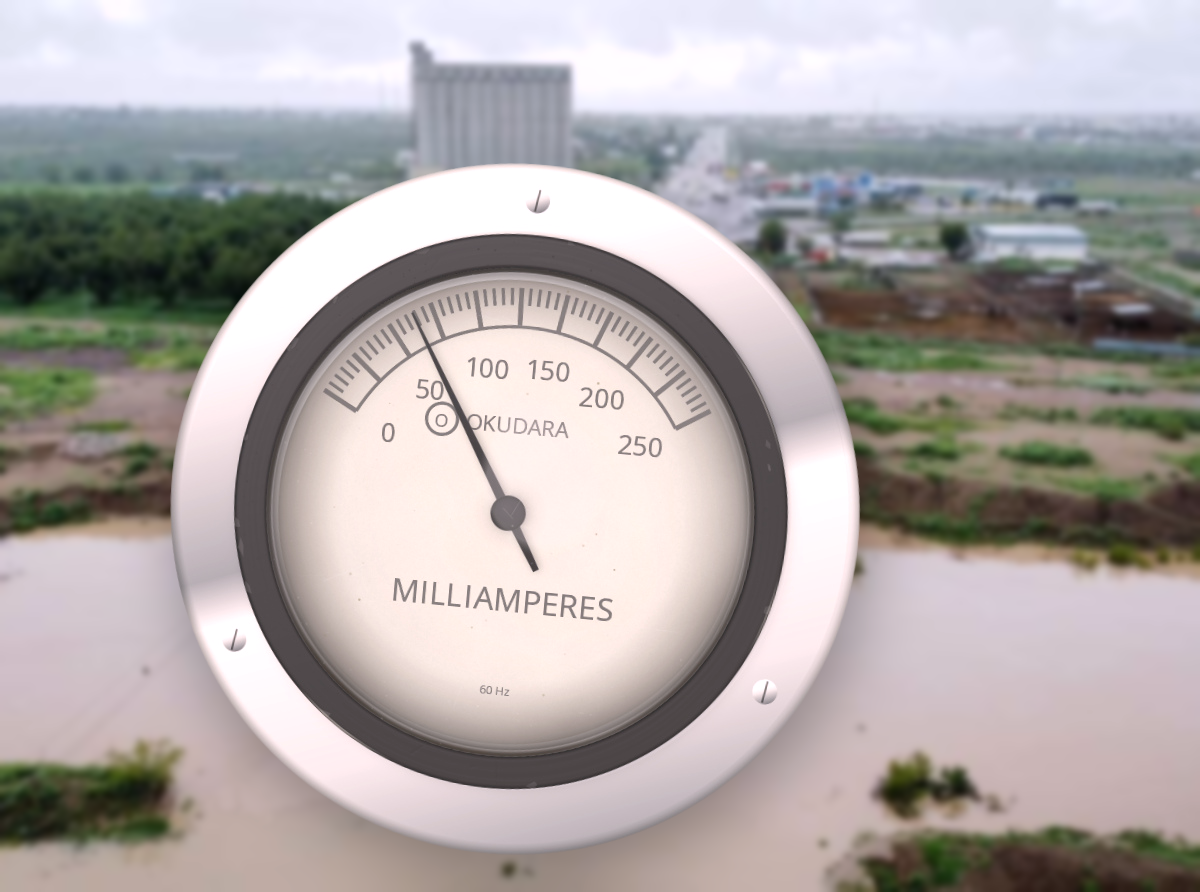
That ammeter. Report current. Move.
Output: 65 mA
